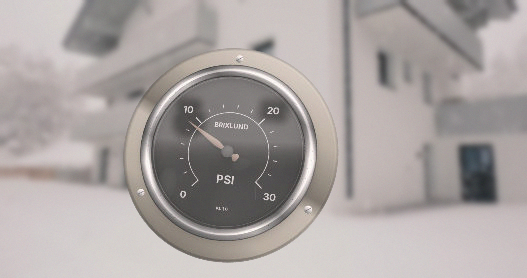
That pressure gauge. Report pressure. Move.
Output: 9 psi
